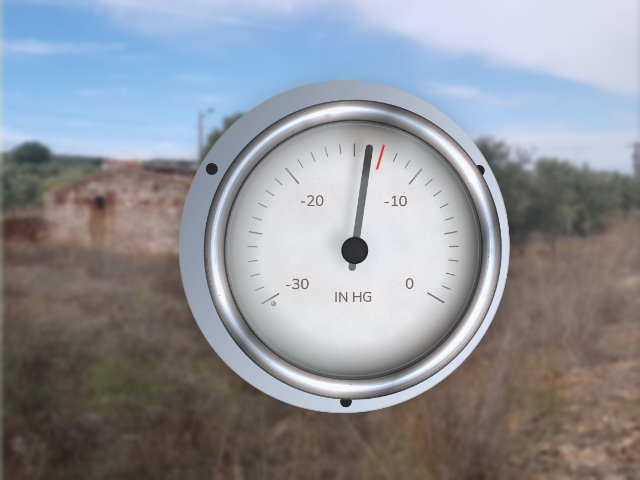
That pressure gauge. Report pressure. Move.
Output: -14 inHg
